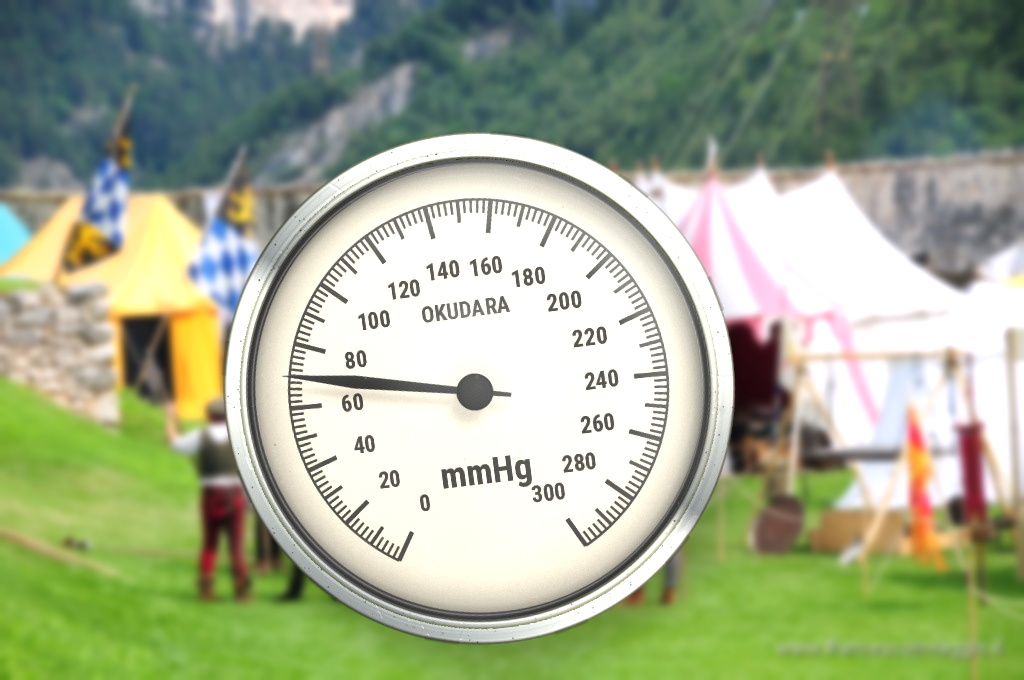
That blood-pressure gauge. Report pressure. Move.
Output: 70 mmHg
